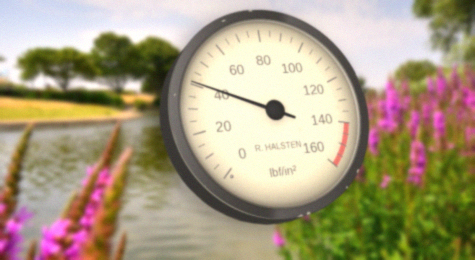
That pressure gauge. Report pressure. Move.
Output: 40 psi
